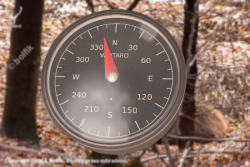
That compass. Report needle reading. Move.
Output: 345 °
